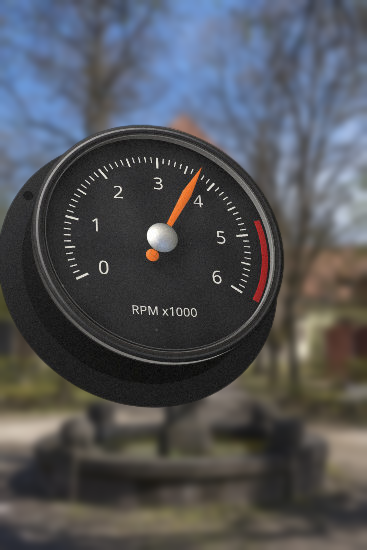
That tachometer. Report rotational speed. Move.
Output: 3700 rpm
